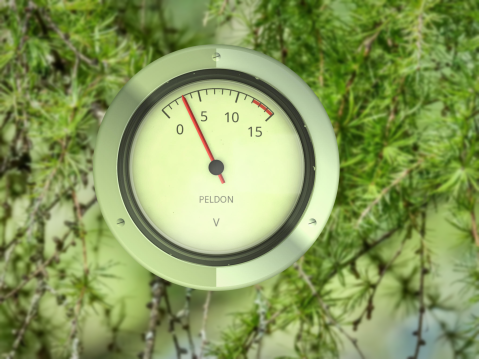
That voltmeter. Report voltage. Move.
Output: 3 V
